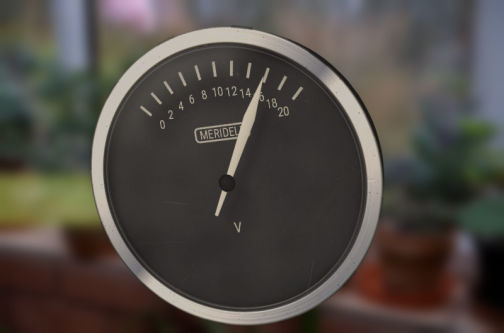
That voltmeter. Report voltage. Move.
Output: 16 V
